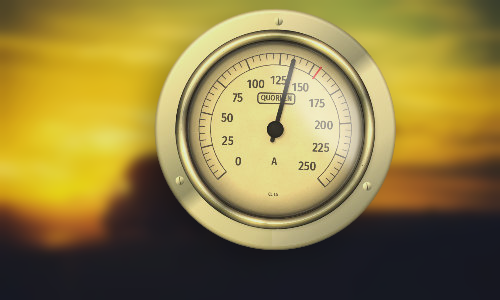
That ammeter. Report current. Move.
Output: 135 A
